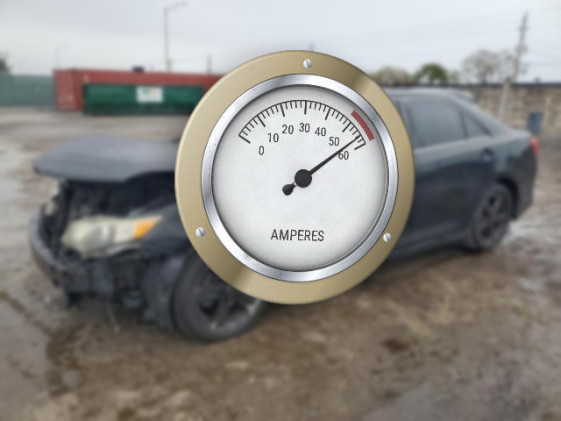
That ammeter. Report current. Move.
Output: 56 A
